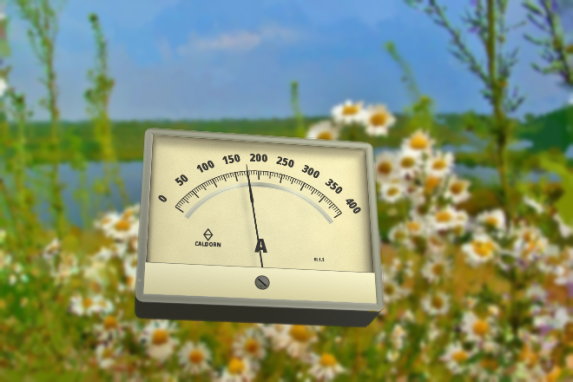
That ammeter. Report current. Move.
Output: 175 A
